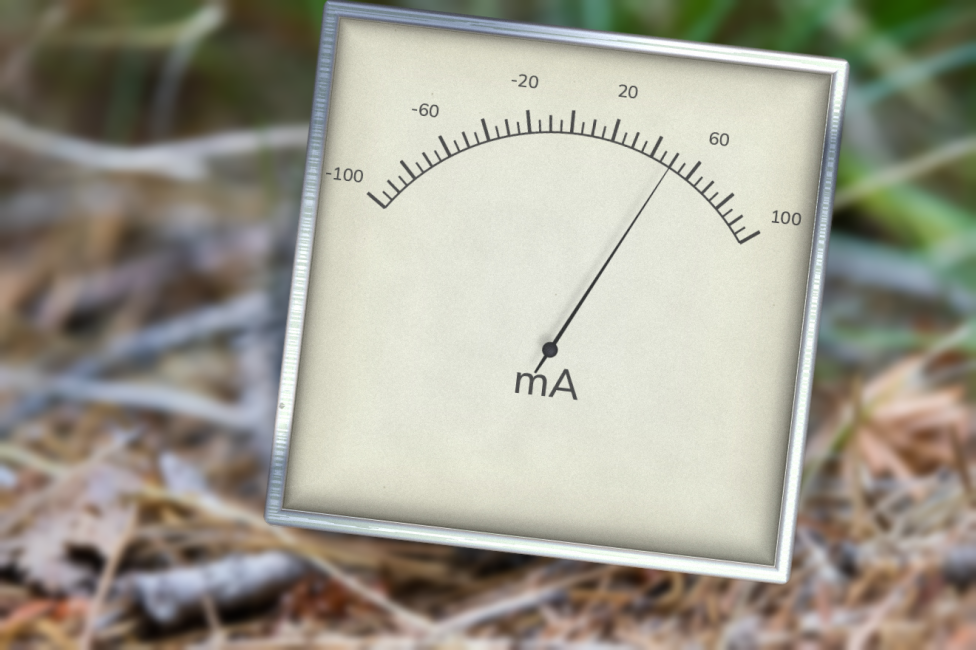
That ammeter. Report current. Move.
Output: 50 mA
